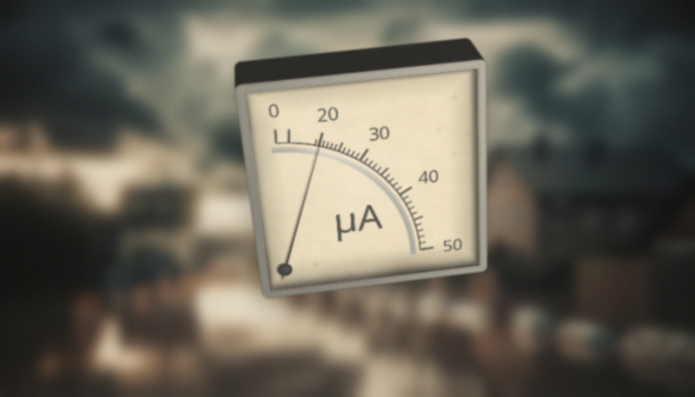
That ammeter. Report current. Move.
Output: 20 µA
